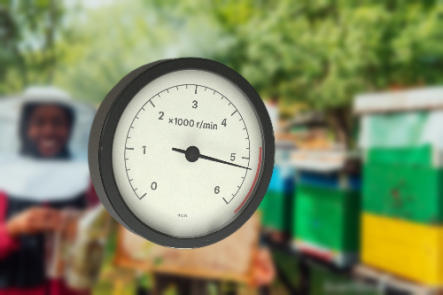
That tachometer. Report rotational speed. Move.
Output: 5200 rpm
